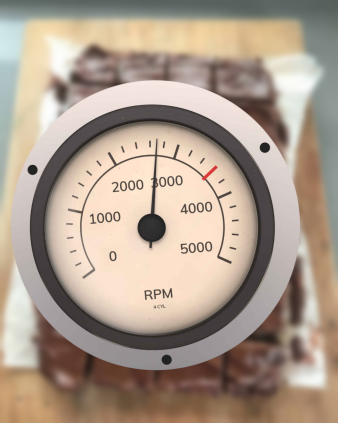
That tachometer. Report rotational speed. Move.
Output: 2700 rpm
